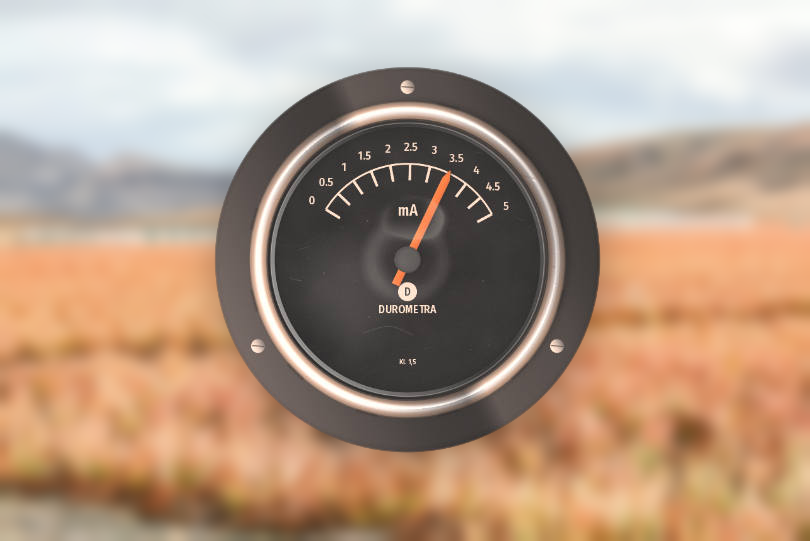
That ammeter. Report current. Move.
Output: 3.5 mA
